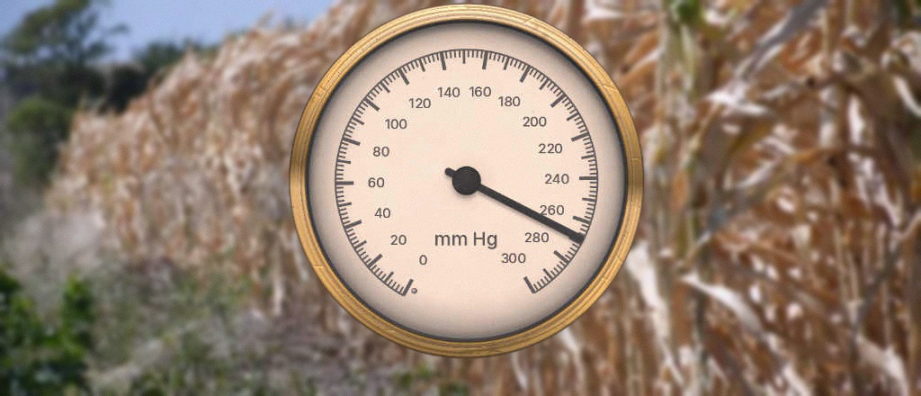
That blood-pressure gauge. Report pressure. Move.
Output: 268 mmHg
